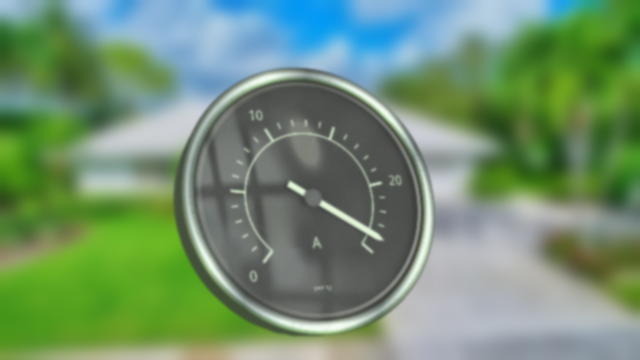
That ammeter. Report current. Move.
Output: 24 A
